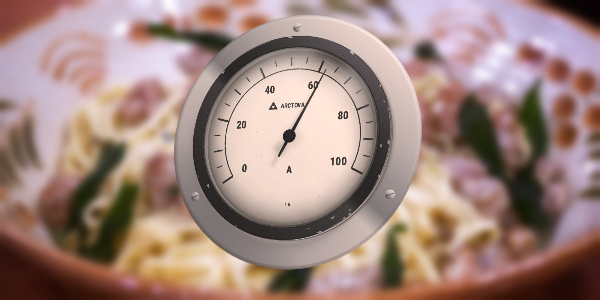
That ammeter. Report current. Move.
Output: 62.5 A
